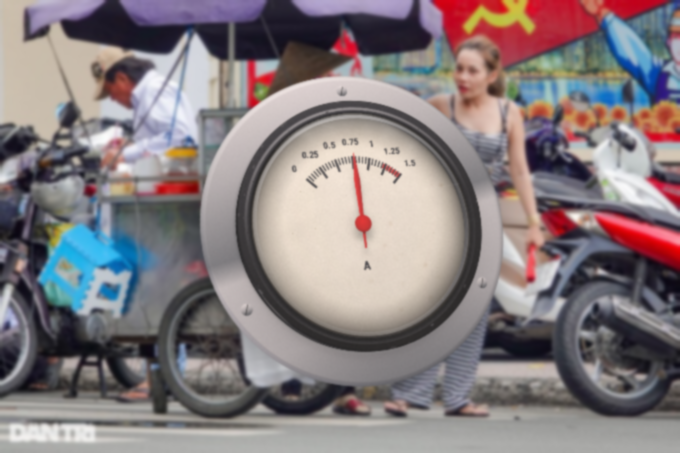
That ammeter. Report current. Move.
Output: 0.75 A
